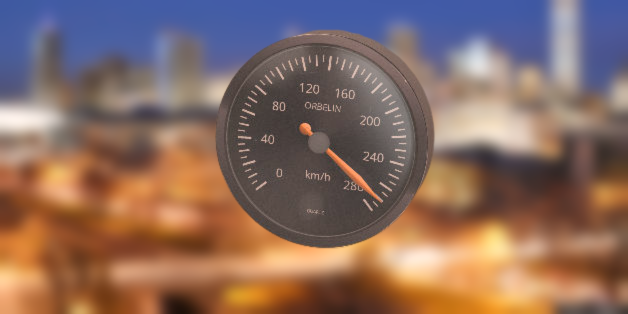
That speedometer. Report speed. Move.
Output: 270 km/h
